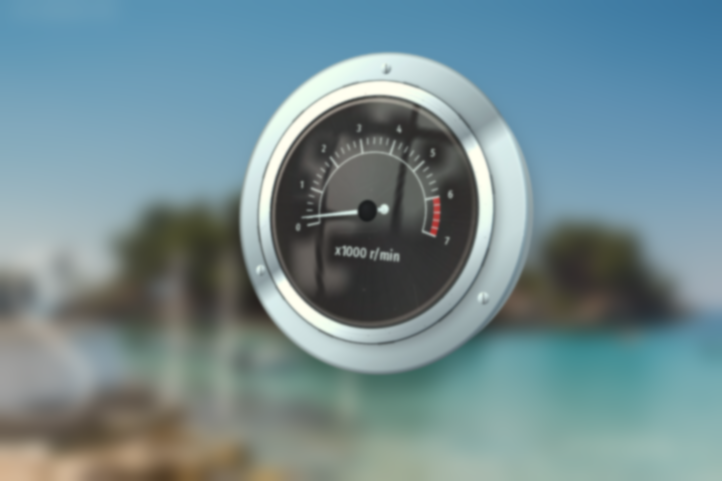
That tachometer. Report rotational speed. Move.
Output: 200 rpm
